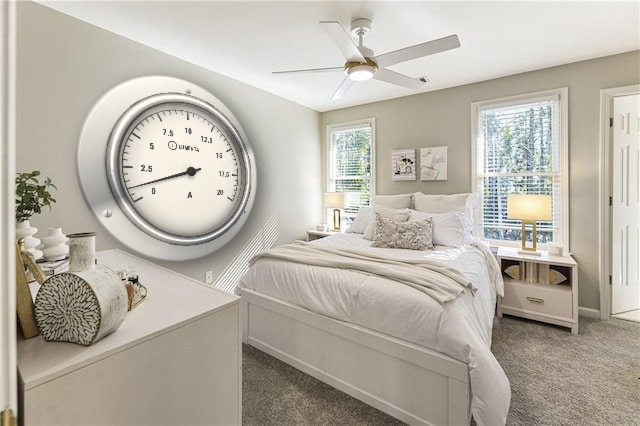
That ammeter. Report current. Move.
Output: 1 A
